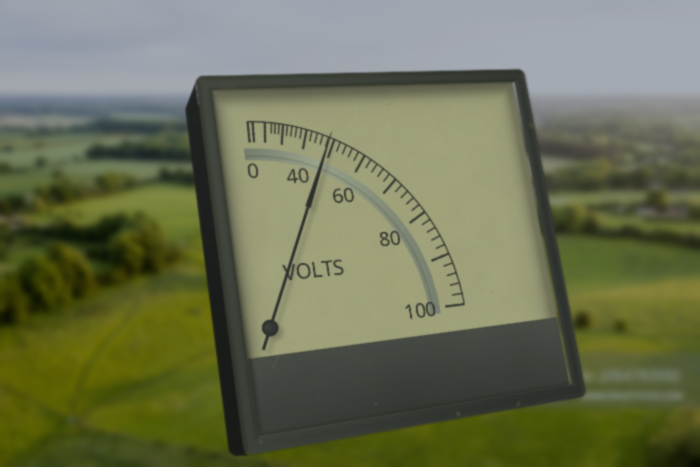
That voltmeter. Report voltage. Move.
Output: 48 V
